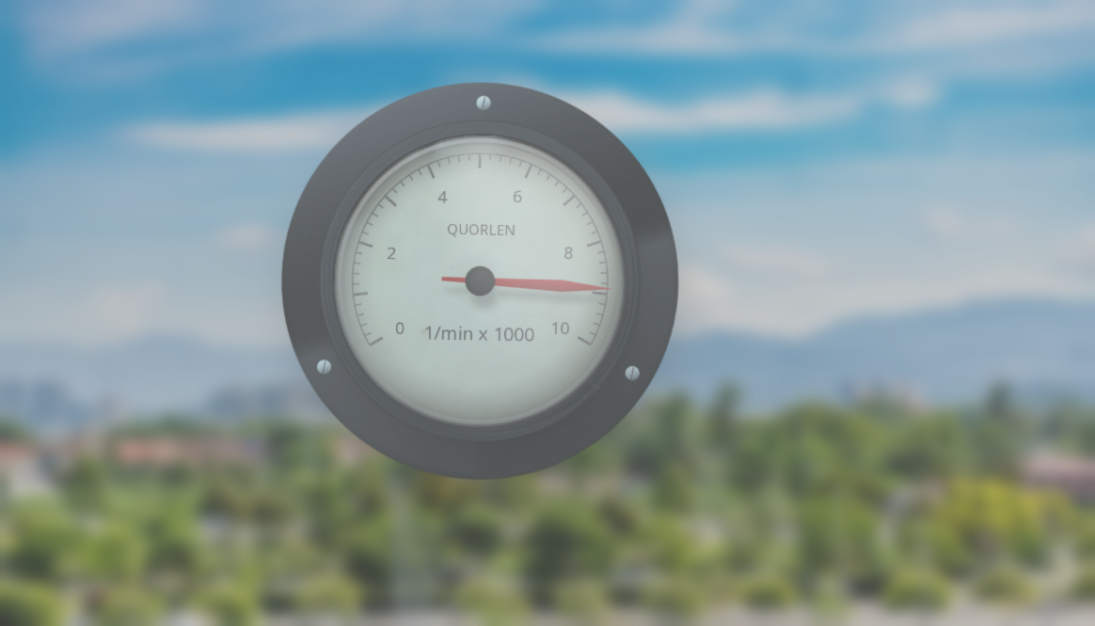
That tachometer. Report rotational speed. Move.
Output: 8900 rpm
